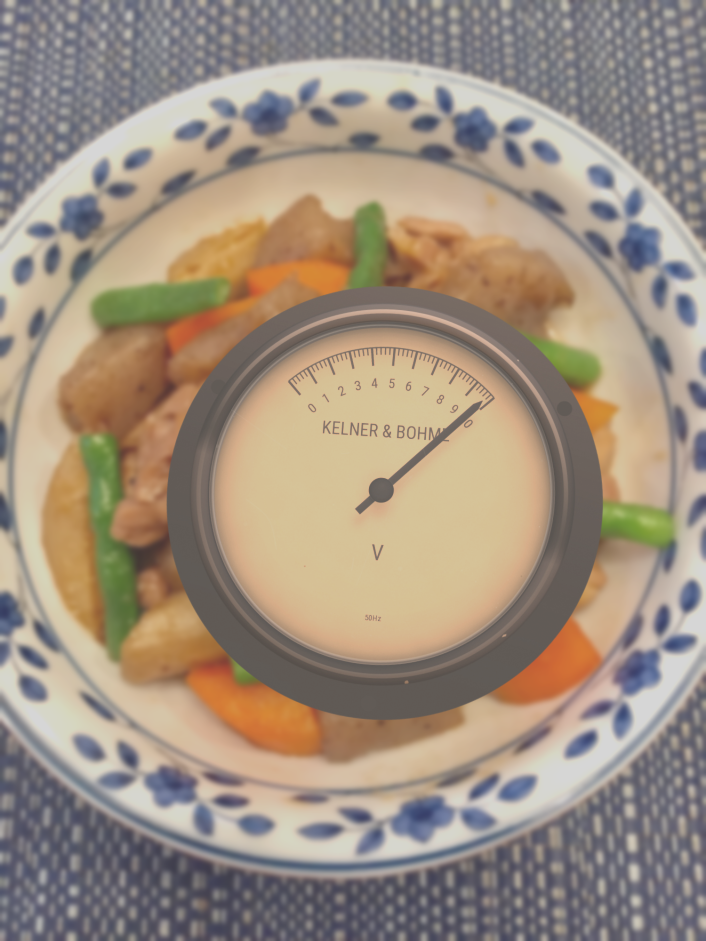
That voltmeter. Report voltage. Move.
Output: 9.8 V
